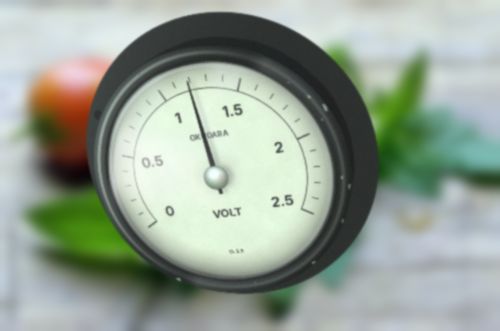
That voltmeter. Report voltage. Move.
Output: 1.2 V
